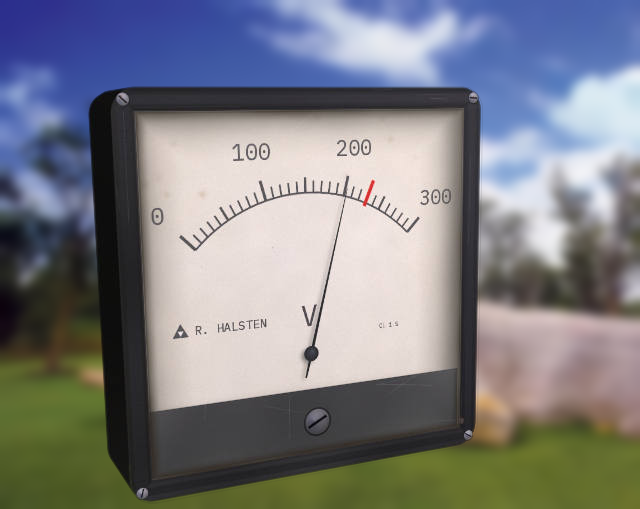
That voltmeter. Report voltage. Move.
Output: 200 V
